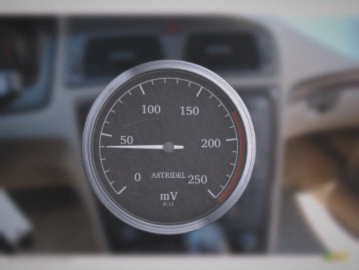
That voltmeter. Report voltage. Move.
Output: 40 mV
